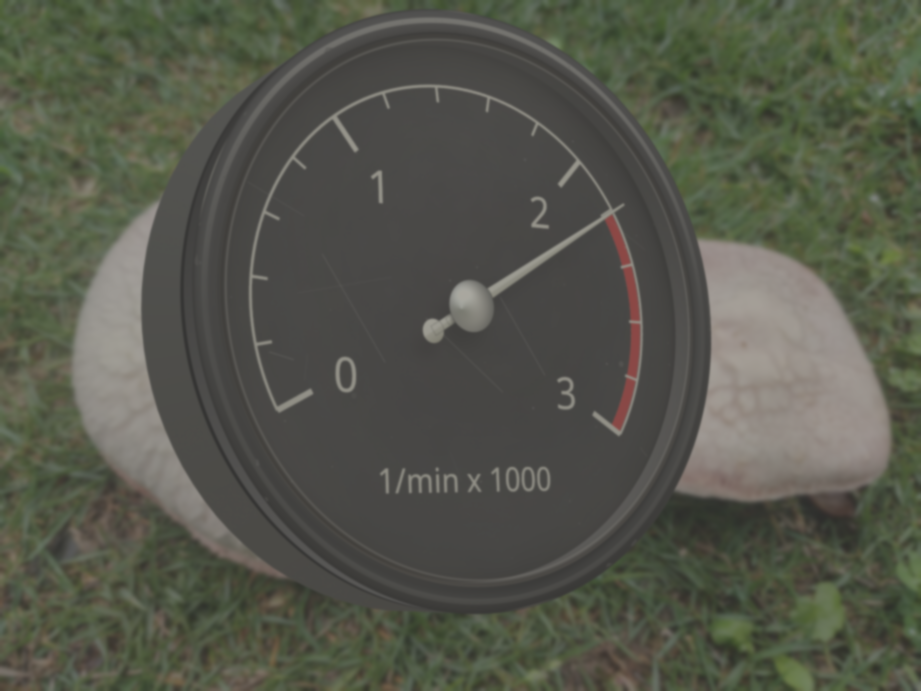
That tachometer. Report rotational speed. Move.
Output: 2200 rpm
